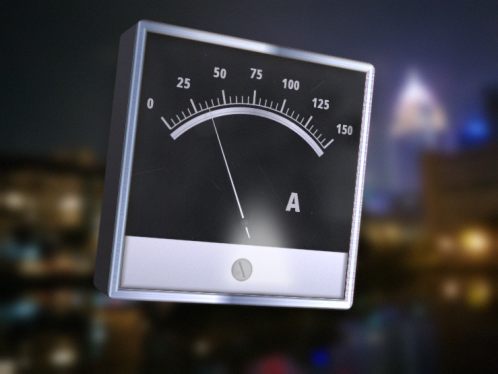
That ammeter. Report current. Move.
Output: 35 A
